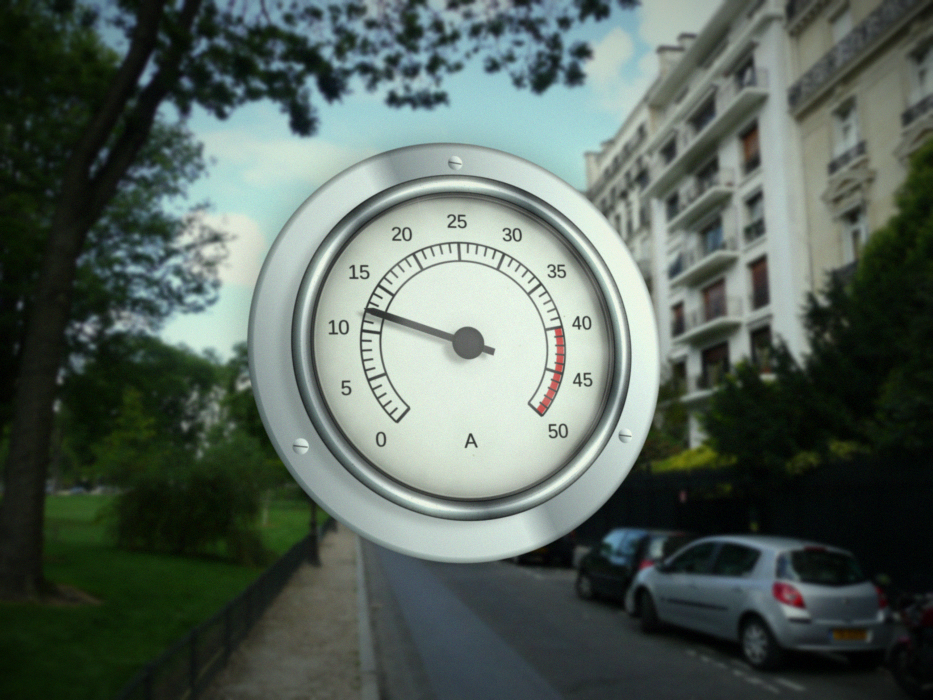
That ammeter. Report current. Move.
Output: 12 A
